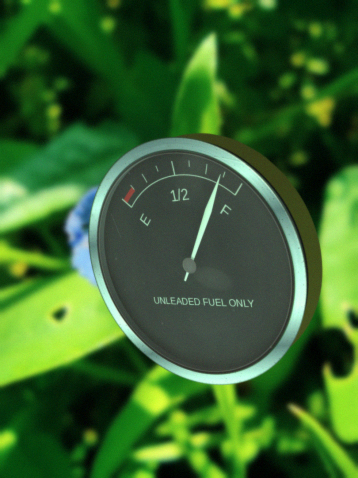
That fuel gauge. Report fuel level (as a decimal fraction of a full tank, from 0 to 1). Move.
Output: 0.875
